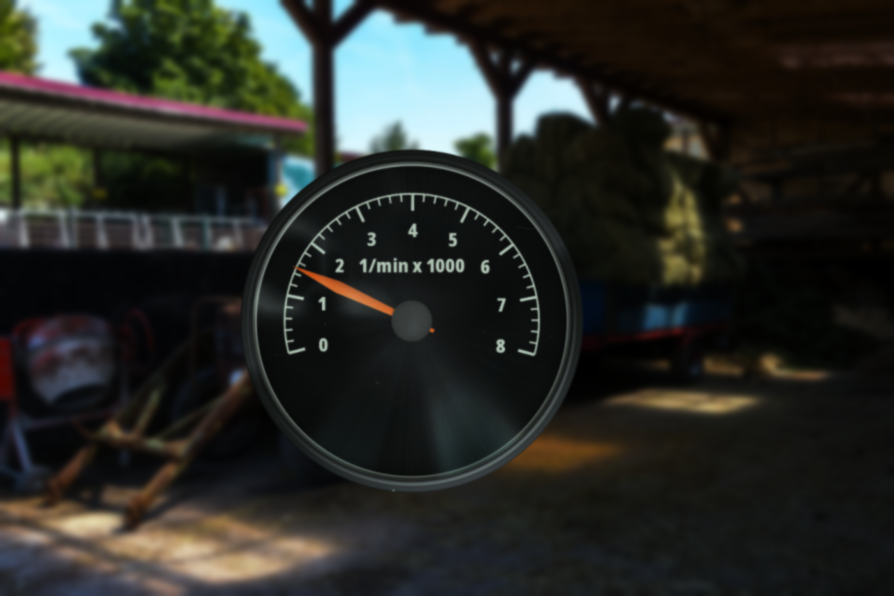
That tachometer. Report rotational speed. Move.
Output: 1500 rpm
